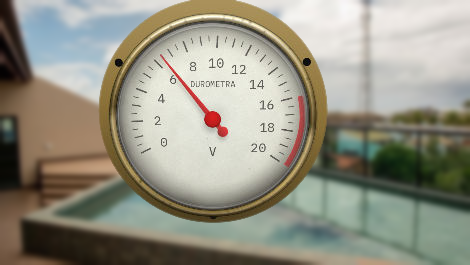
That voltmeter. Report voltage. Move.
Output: 6.5 V
